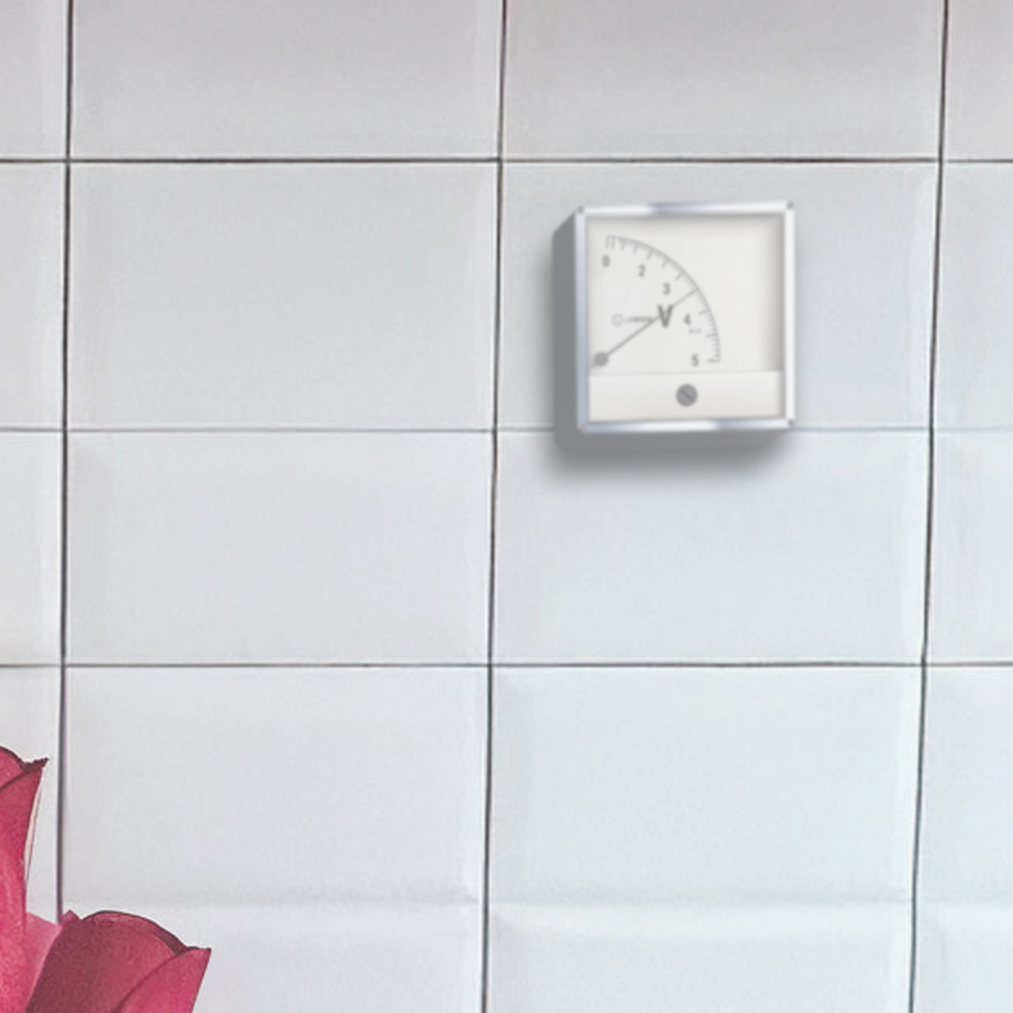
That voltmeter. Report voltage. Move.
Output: 3.5 V
